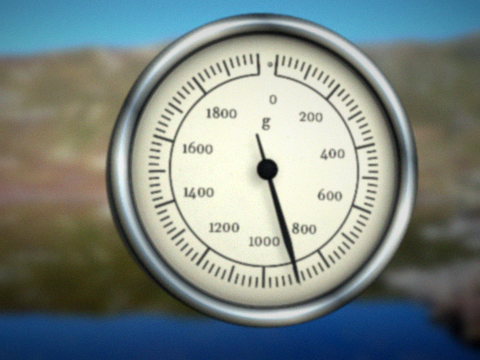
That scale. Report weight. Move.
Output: 900 g
